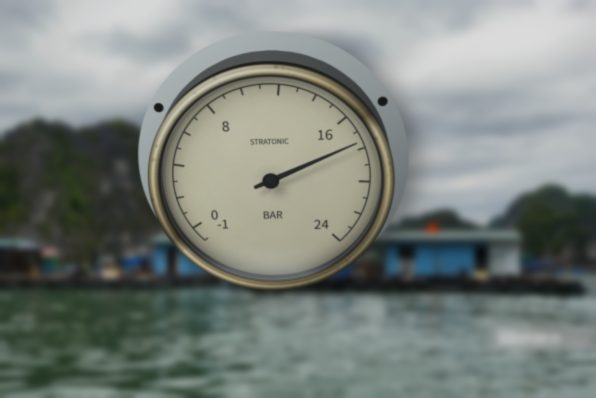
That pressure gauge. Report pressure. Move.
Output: 17.5 bar
